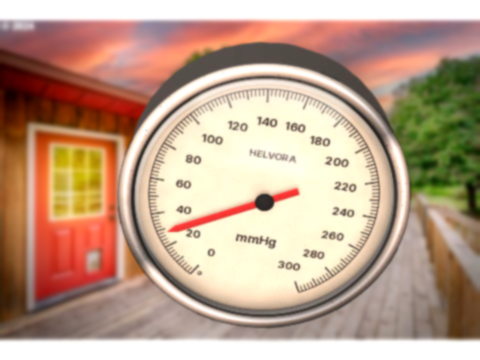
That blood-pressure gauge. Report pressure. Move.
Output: 30 mmHg
